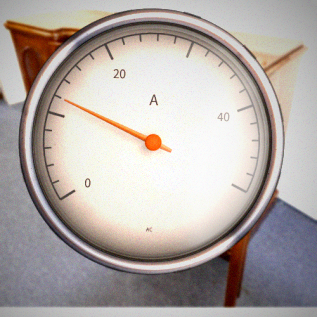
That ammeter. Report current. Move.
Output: 12 A
